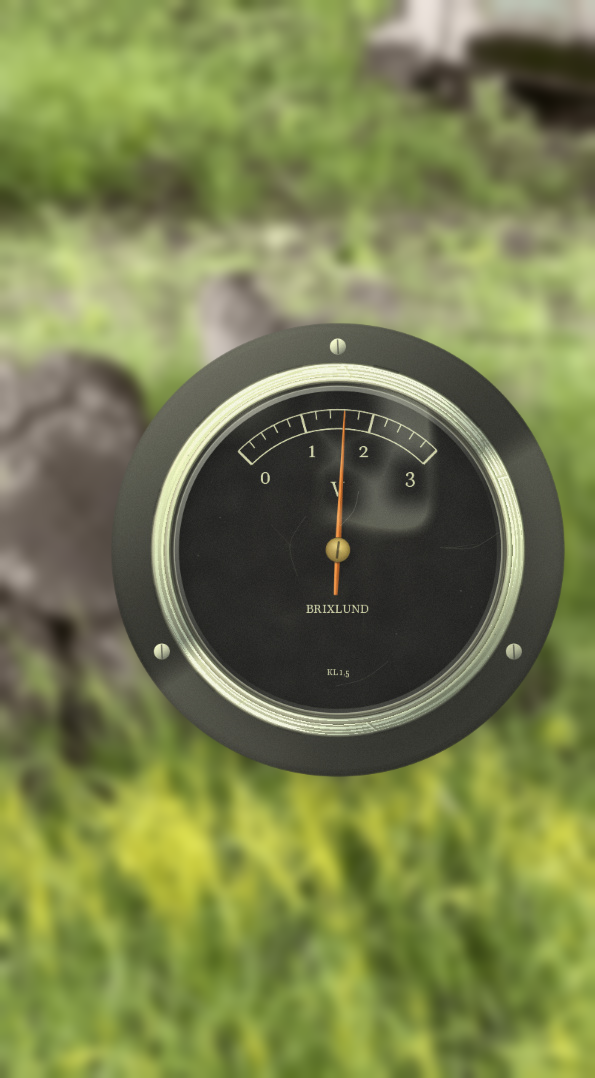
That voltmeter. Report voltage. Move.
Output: 1.6 V
